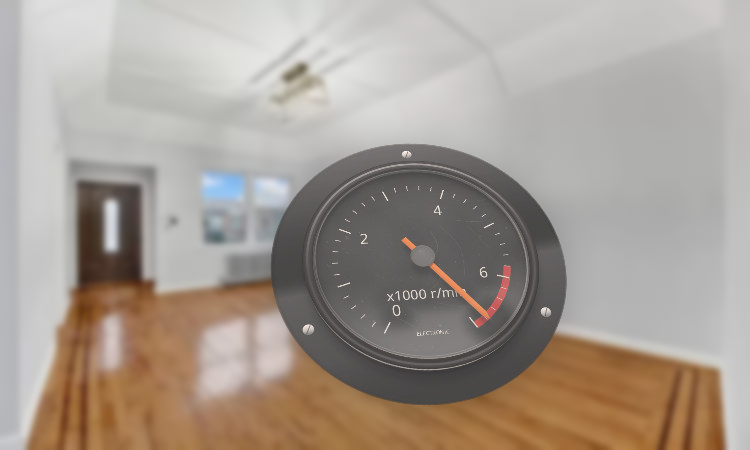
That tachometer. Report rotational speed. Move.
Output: 6800 rpm
